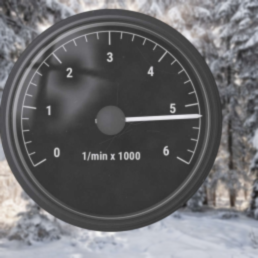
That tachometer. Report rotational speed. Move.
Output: 5200 rpm
